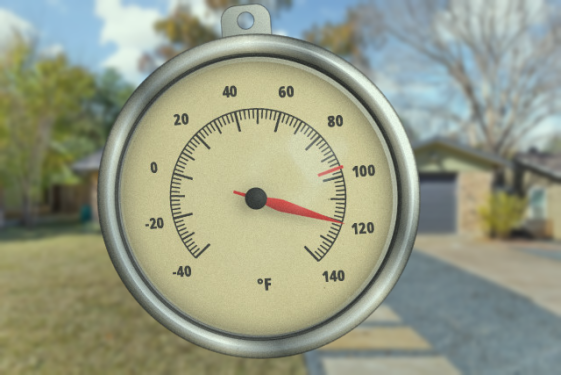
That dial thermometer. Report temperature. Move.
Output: 120 °F
